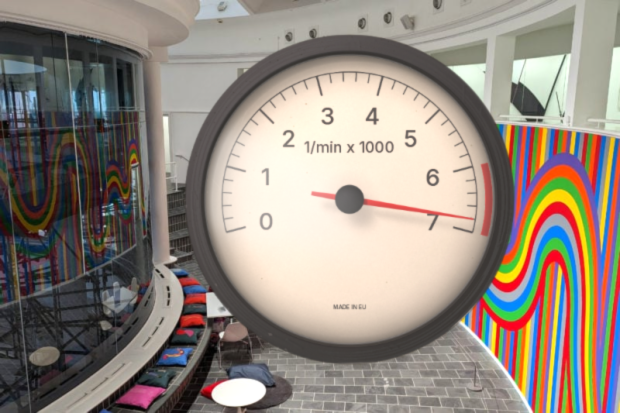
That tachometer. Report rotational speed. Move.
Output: 6800 rpm
